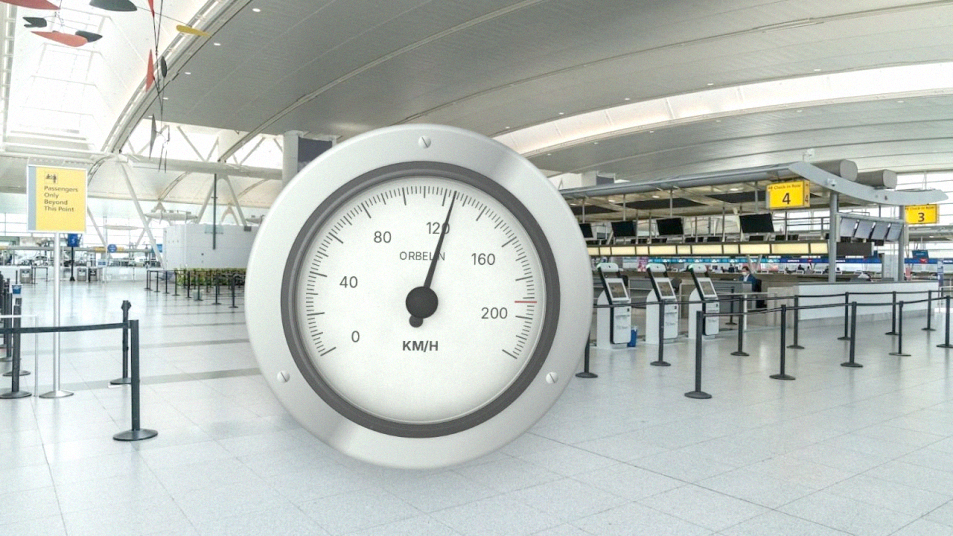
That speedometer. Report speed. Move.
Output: 124 km/h
